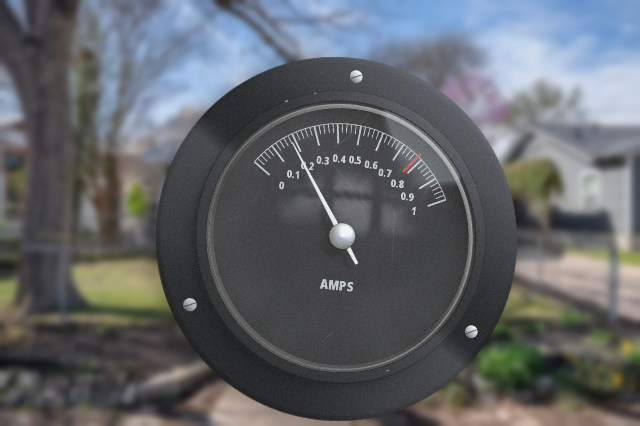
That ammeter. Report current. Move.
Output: 0.18 A
